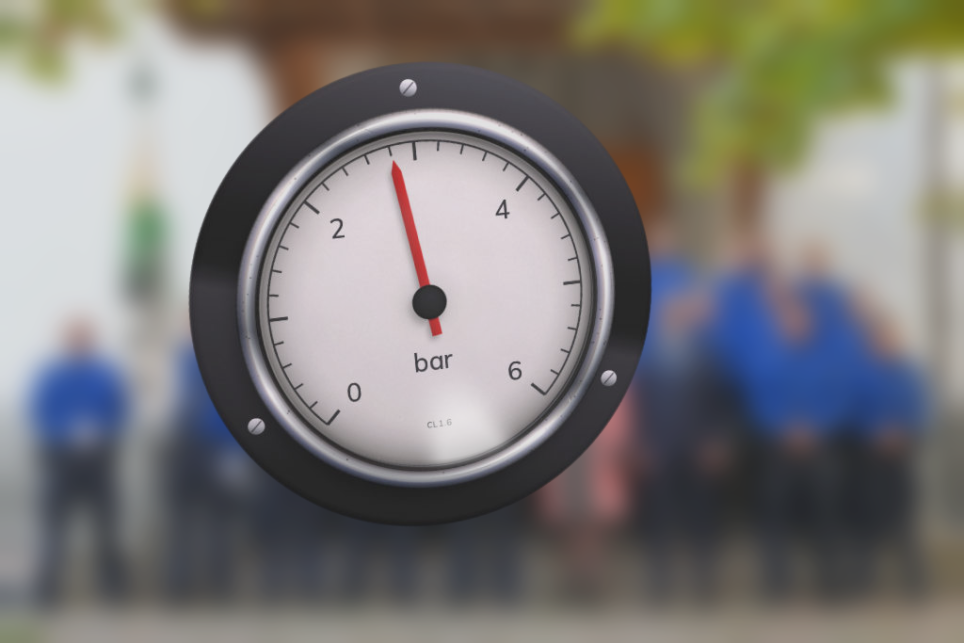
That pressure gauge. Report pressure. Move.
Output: 2.8 bar
